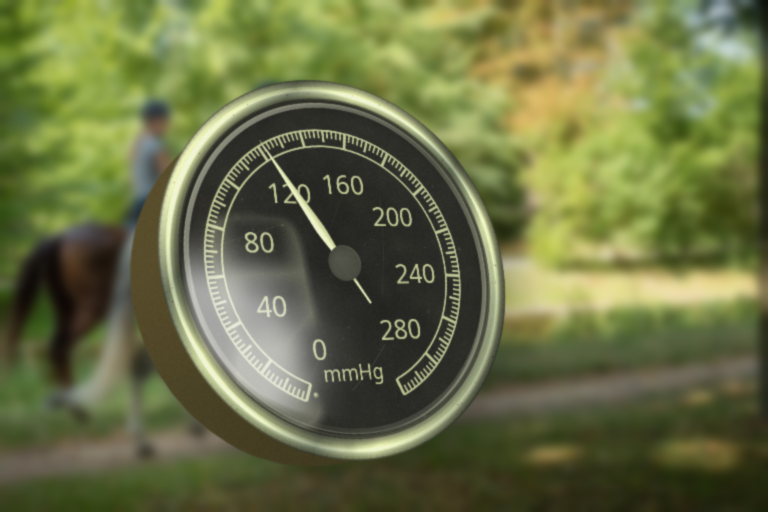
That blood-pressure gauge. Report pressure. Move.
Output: 120 mmHg
